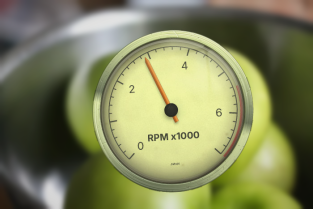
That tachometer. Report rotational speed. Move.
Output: 2900 rpm
